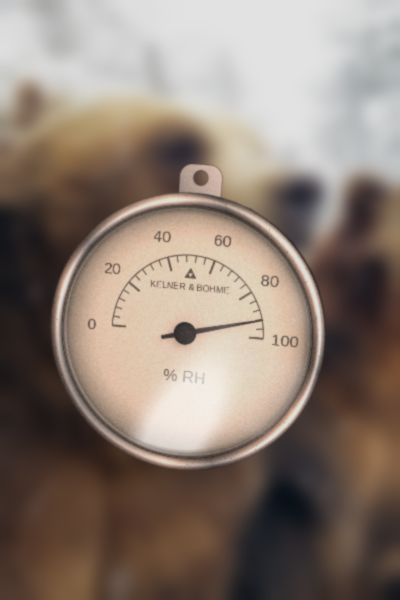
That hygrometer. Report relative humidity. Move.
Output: 92 %
